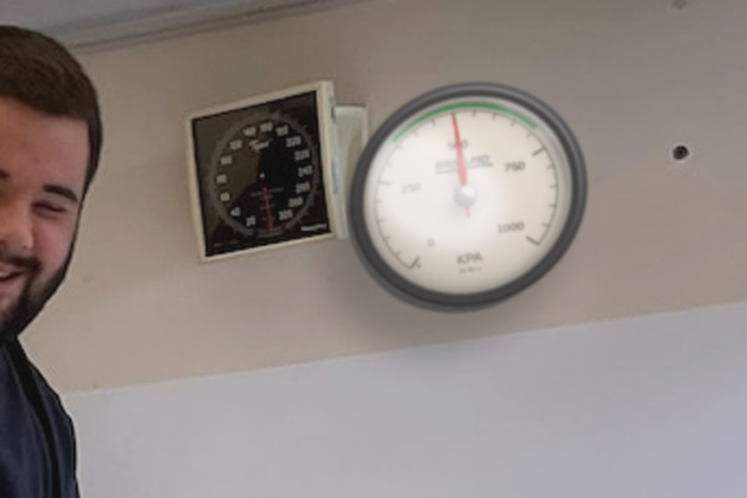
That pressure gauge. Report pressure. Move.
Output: 500 kPa
